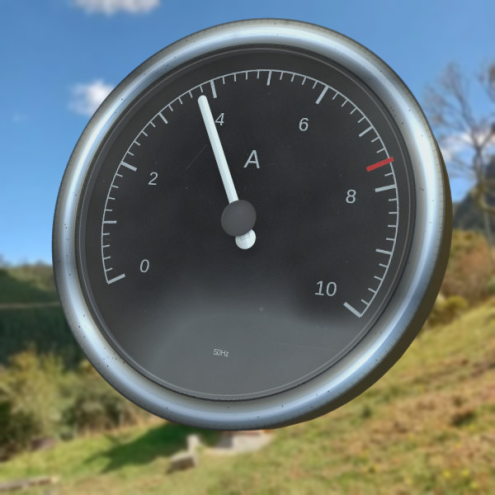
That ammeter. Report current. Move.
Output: 3.8 A
